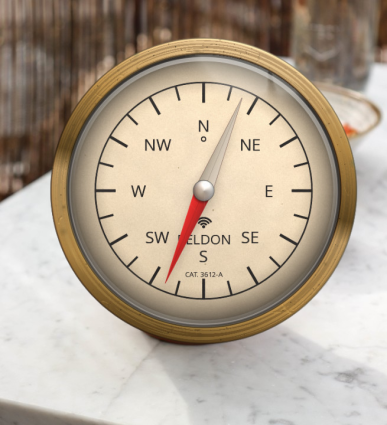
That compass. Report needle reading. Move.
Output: 202.5 °
